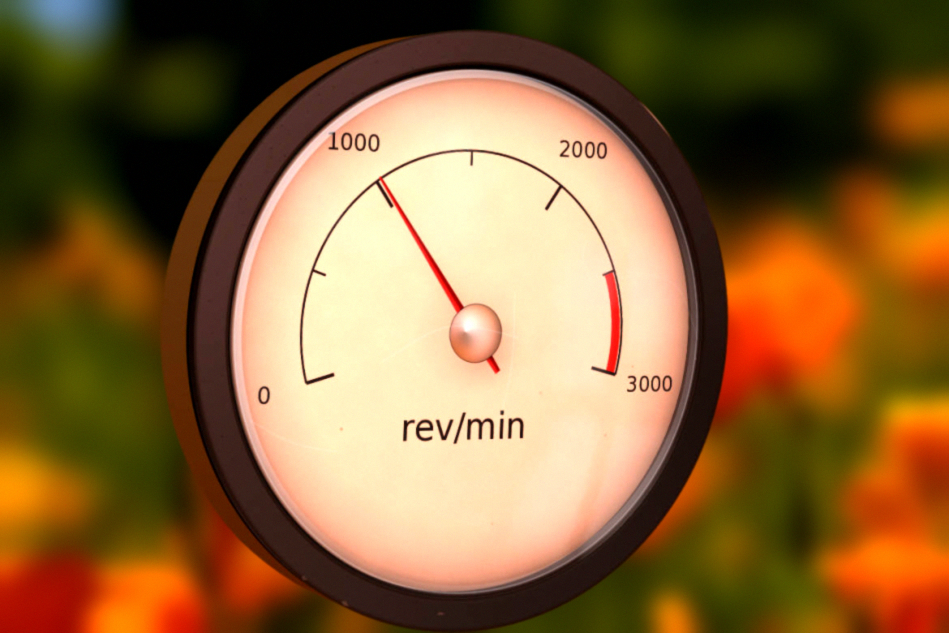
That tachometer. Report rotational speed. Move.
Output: 1000 rpm
